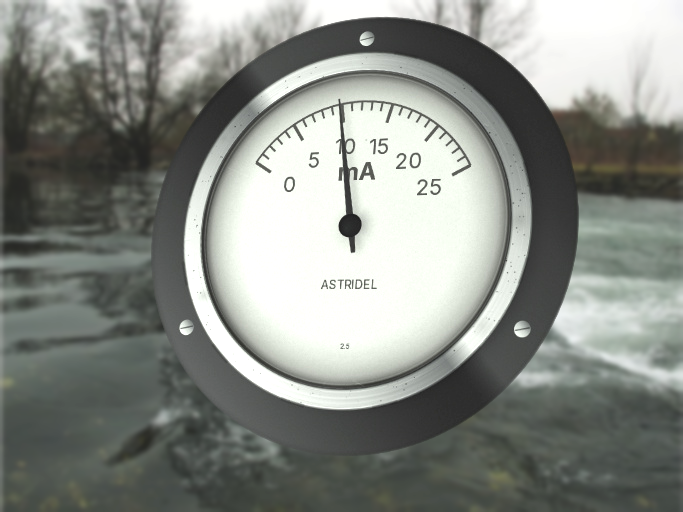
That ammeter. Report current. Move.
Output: 10 mA
